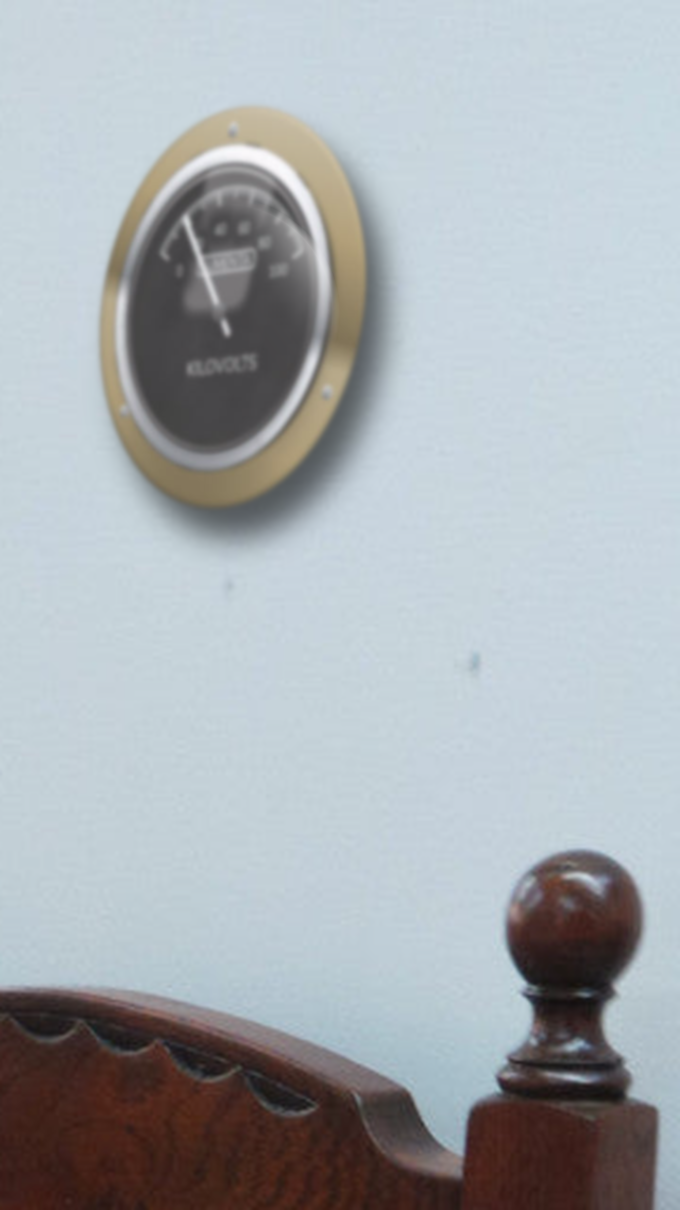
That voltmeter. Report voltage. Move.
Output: 20 kV
